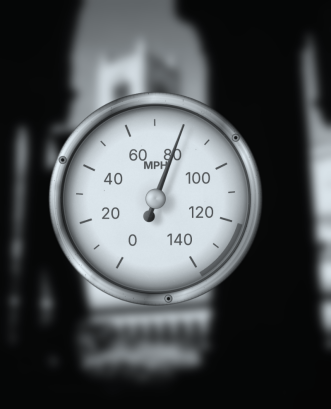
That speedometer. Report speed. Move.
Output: 80 mph
